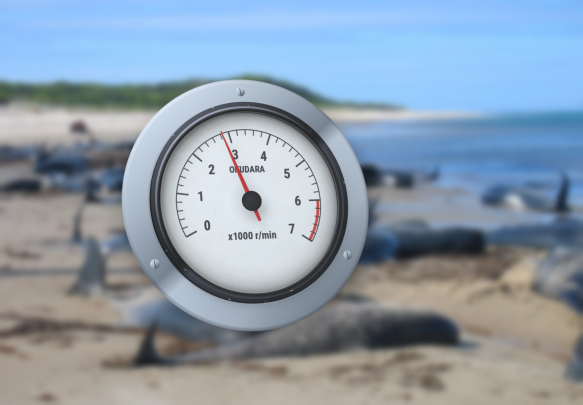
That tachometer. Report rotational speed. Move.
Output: 2800 rpm
